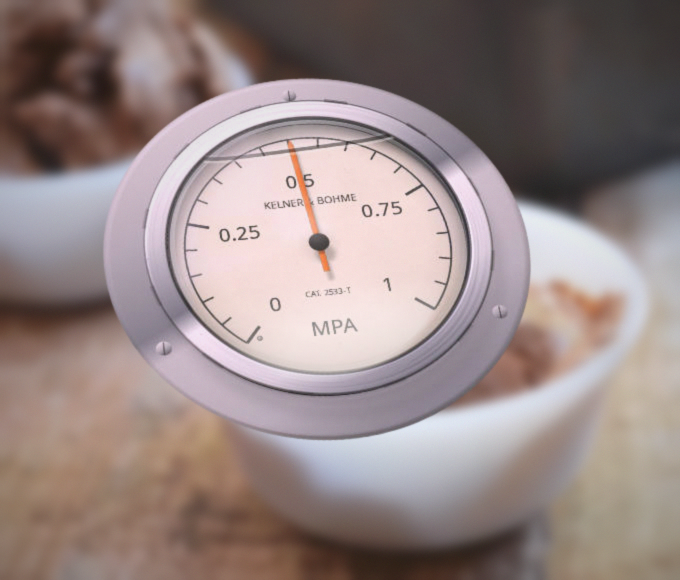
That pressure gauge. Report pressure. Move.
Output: 0.5 MPa
